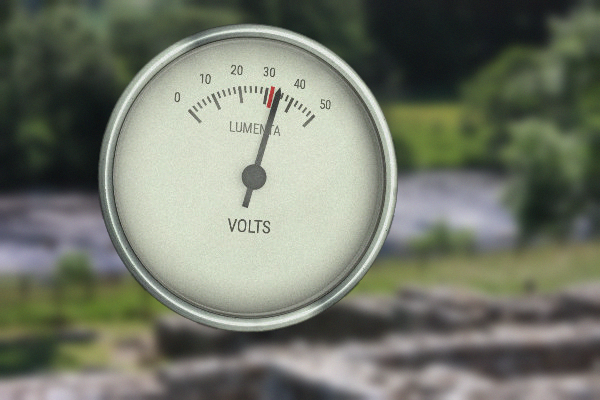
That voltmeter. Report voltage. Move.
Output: 34 V
